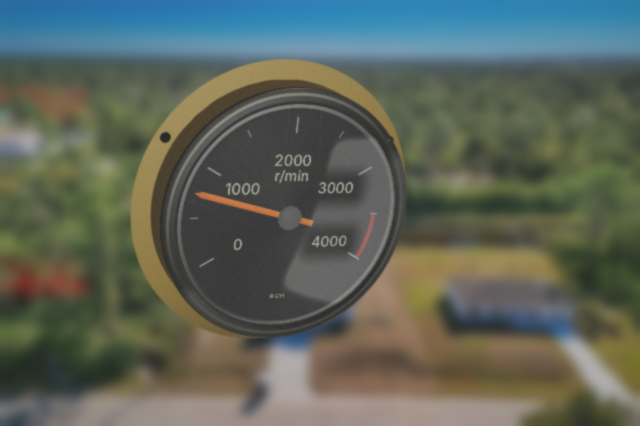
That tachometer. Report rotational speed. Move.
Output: 750 rpm
